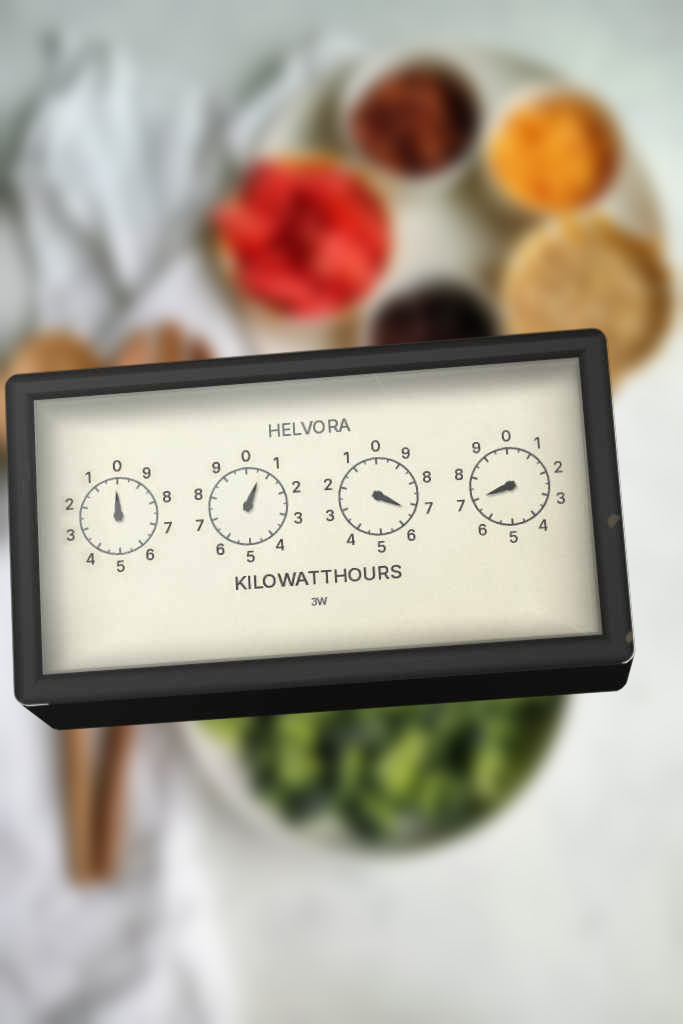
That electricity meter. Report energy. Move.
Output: 67 kWh
